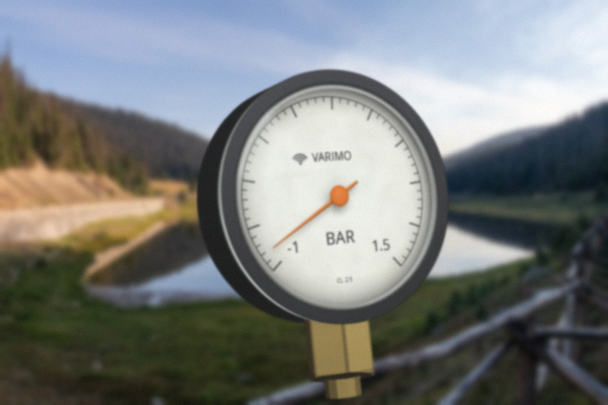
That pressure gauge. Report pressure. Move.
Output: -0.9 bar
